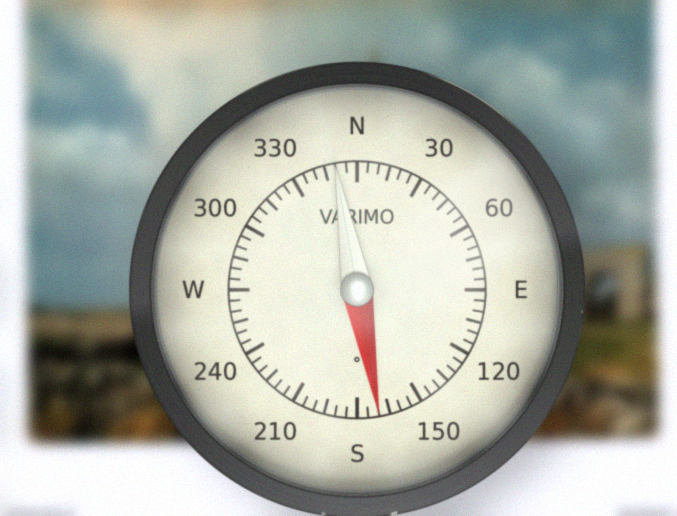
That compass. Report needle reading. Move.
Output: 170 °
